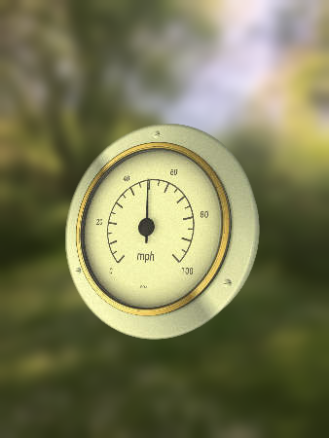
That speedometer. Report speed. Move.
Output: 50 mph
